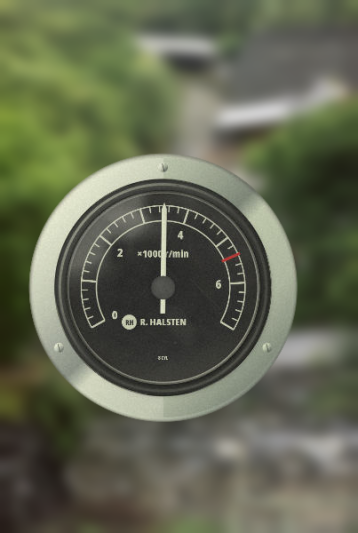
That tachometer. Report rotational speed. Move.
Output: 3500 rpm
